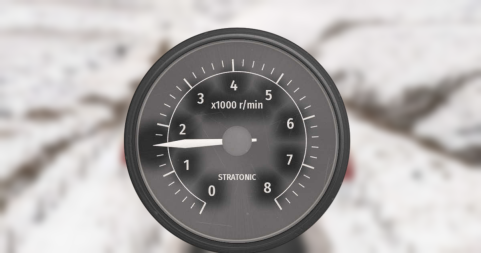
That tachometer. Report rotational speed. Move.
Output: 1600 rpm
